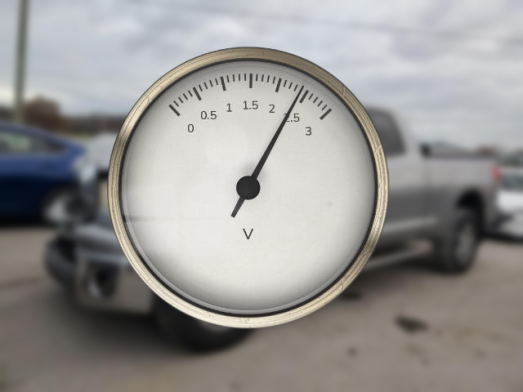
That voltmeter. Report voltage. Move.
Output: 2.4 V
